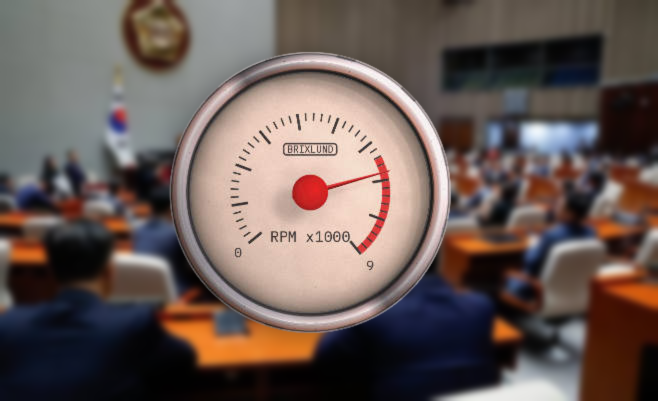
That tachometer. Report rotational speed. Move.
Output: 6800 rpm
